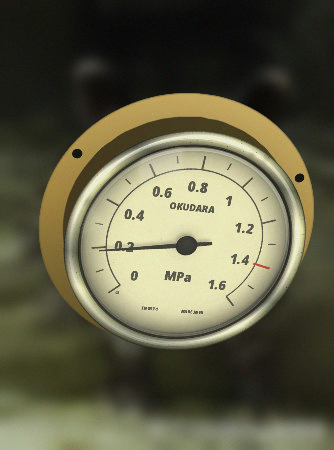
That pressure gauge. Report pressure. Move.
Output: 0.2 MPa
